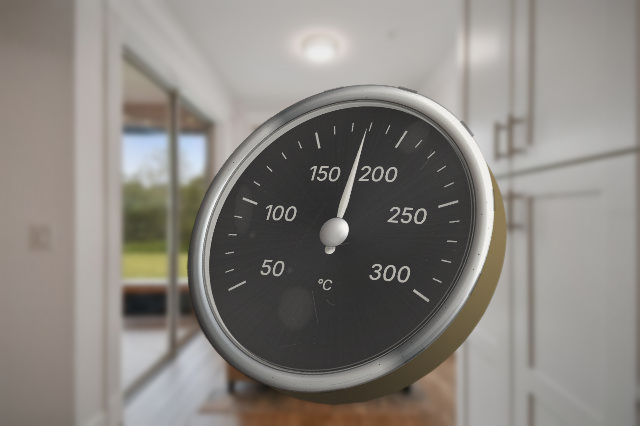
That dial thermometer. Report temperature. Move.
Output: 180 °C
